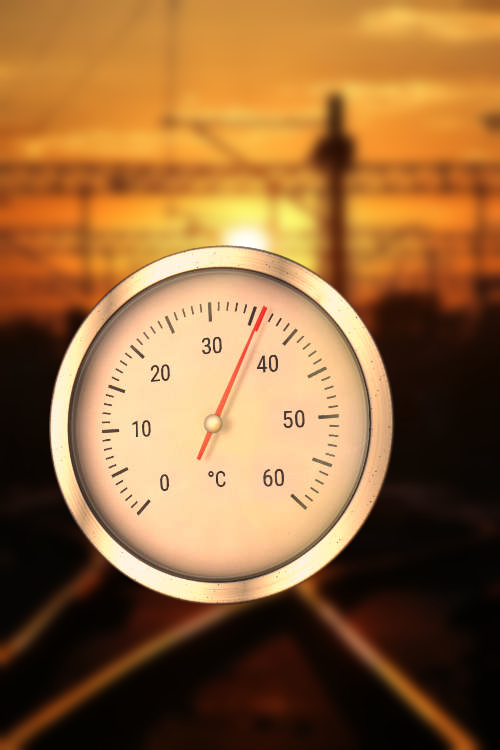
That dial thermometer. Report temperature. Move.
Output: 36 °C
